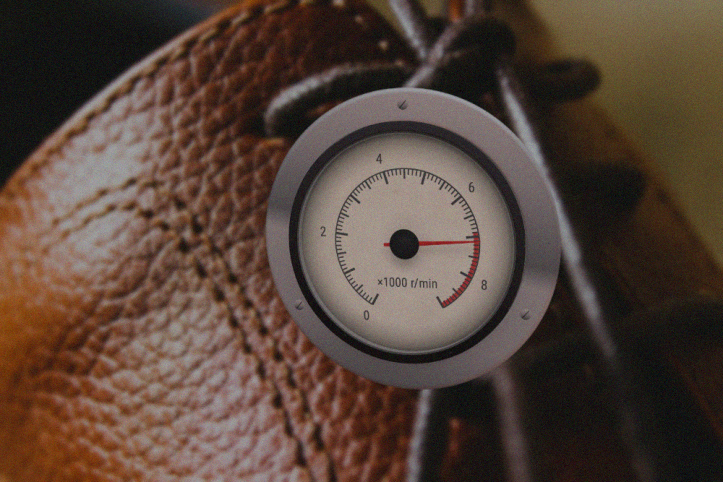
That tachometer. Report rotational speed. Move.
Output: 7100 rpm
